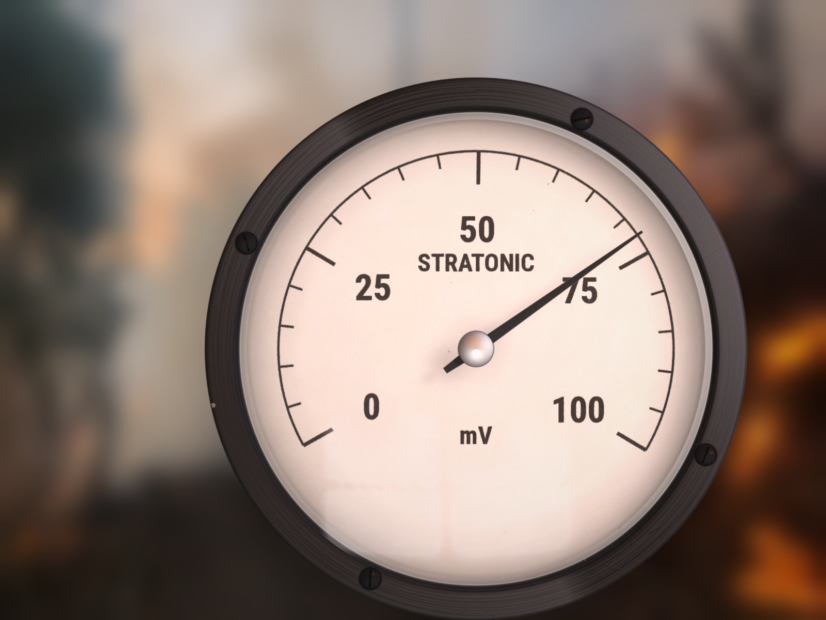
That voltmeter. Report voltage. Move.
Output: 72.5 mV
